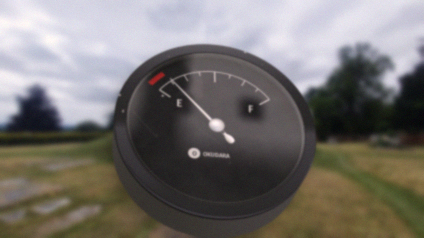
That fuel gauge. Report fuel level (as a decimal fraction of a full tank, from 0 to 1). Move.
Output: 0.125
